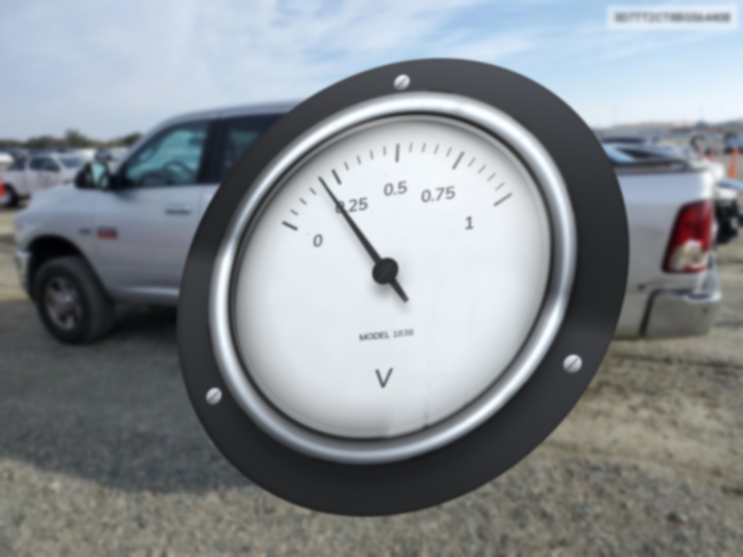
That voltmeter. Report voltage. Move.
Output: 0.2 V
